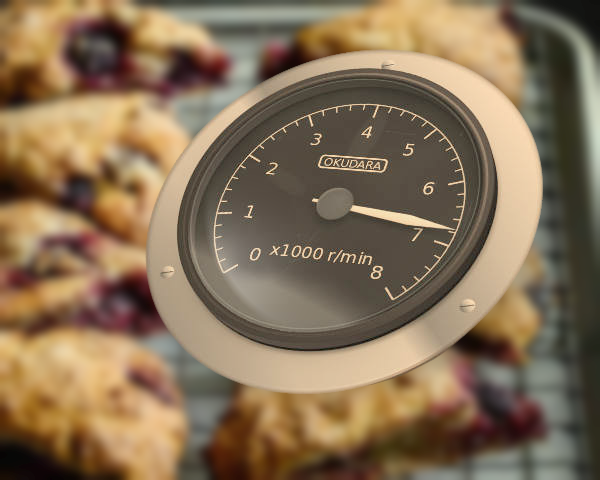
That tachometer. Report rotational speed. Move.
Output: 6800 rpm
